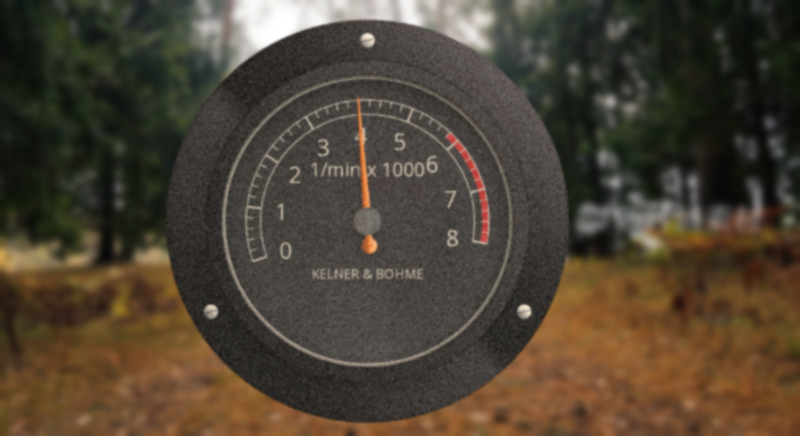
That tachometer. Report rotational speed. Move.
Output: 4000 rpm
